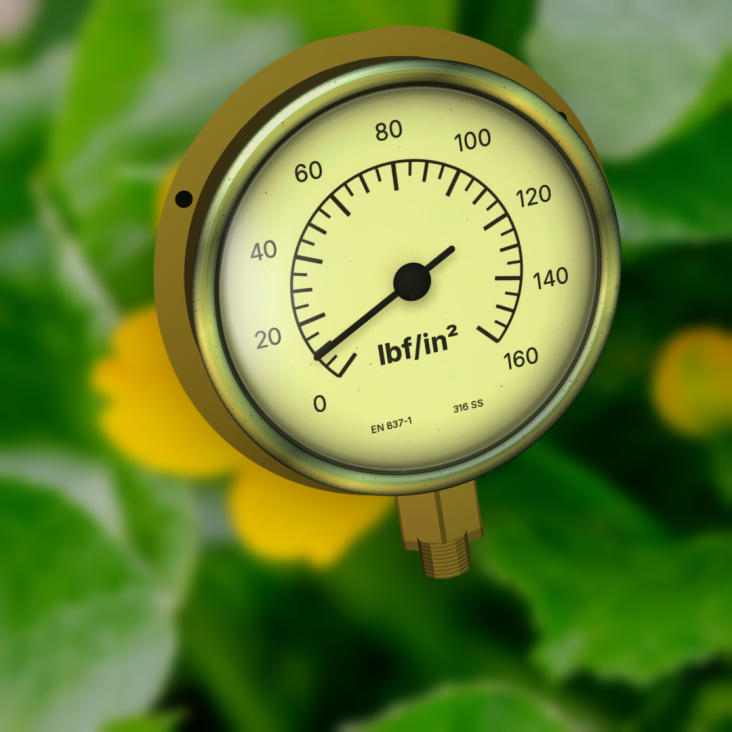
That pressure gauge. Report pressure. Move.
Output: 10 psi
